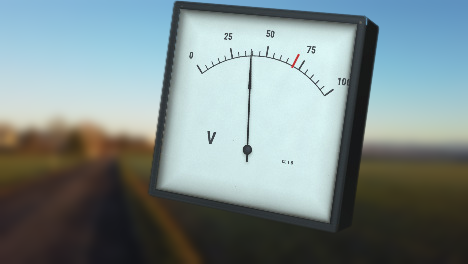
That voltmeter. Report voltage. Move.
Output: 40 V
